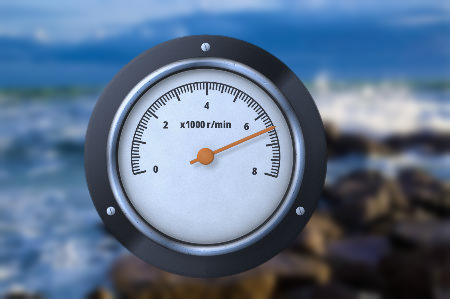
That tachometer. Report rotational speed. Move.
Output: 6500 rpm
